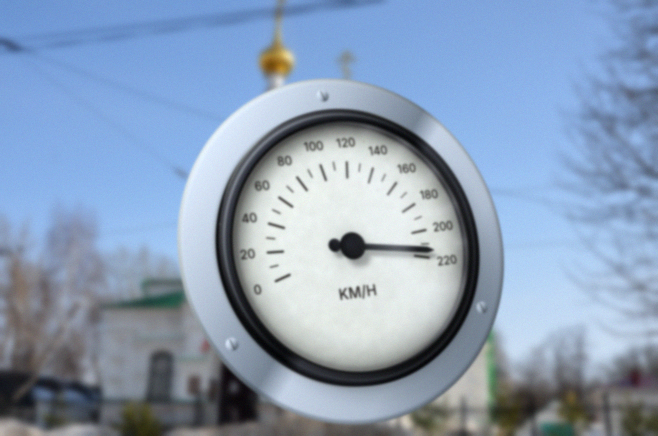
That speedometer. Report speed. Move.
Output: 215 km/h
